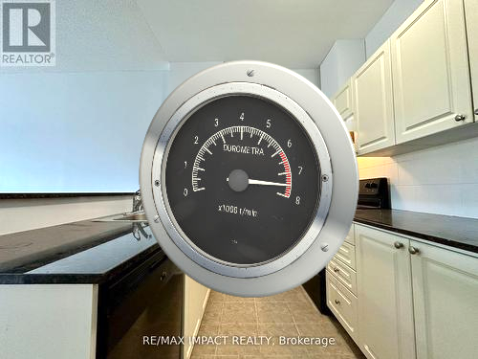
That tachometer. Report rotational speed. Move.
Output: 7500 rpm
